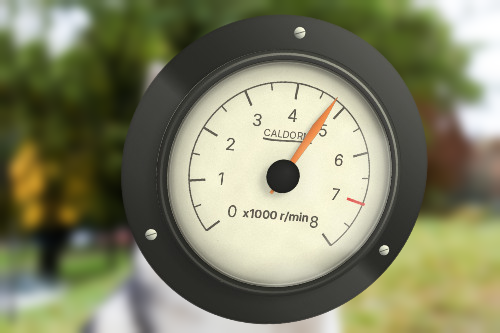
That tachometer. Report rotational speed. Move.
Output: 4750 rpm
